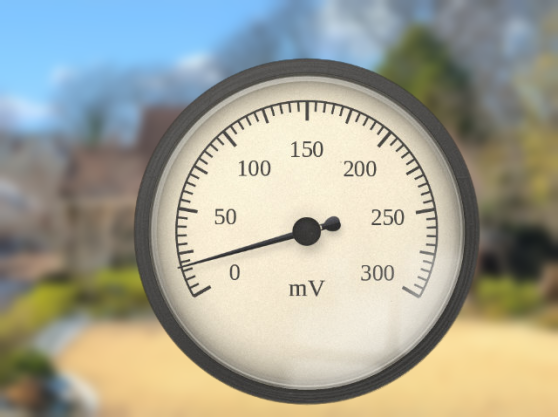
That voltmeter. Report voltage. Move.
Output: 17.5 mV
